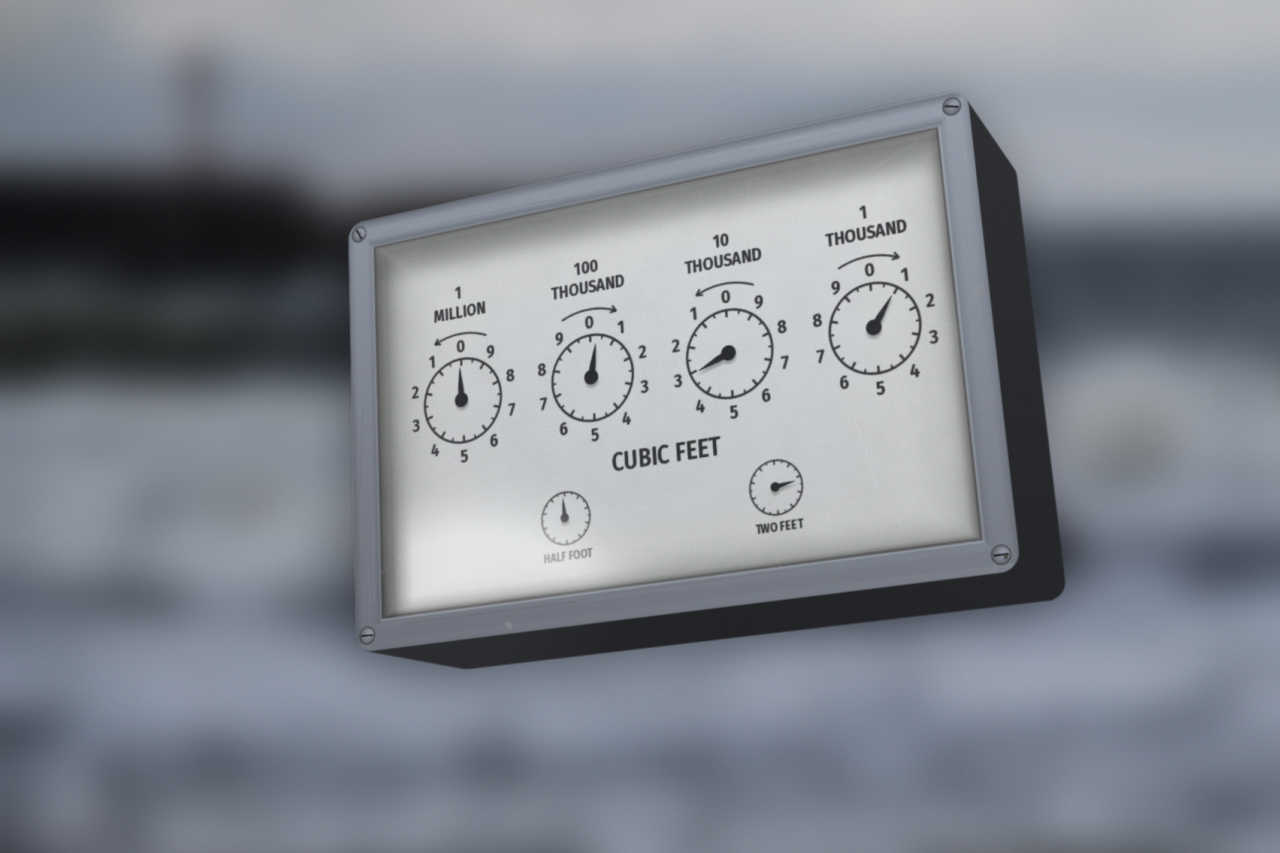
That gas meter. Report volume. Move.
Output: 3100 ft³
